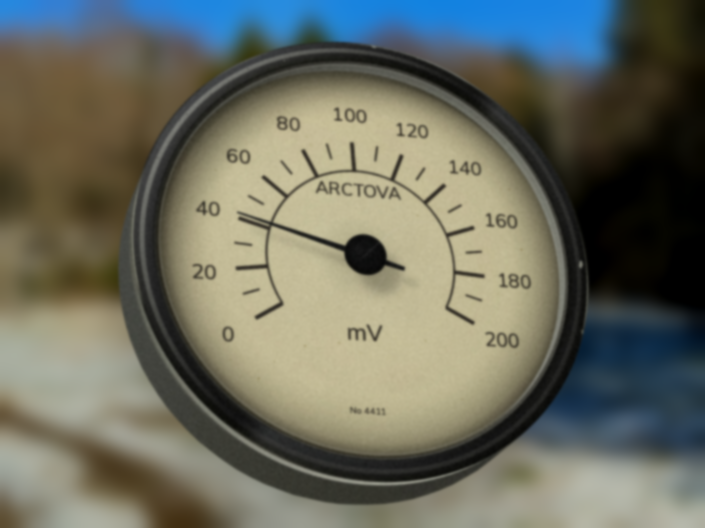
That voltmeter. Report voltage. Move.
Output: 40 mV
